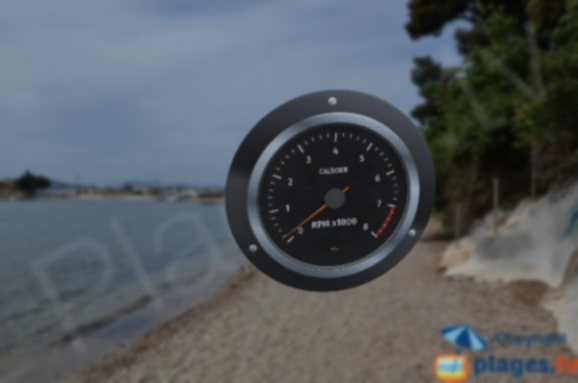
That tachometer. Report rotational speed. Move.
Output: 200 rpm
